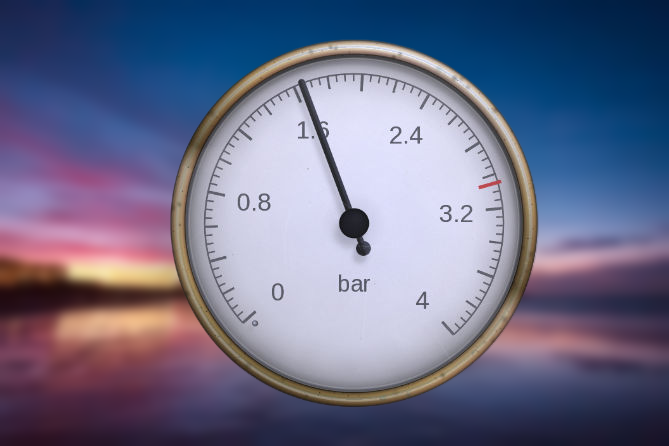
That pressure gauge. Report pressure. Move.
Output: 1.65 bar
